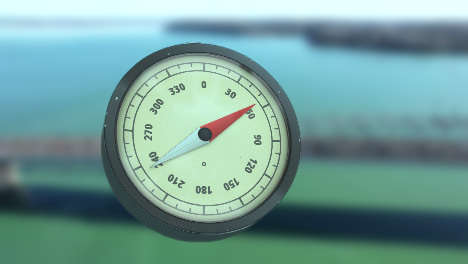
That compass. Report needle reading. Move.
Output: 55 °
